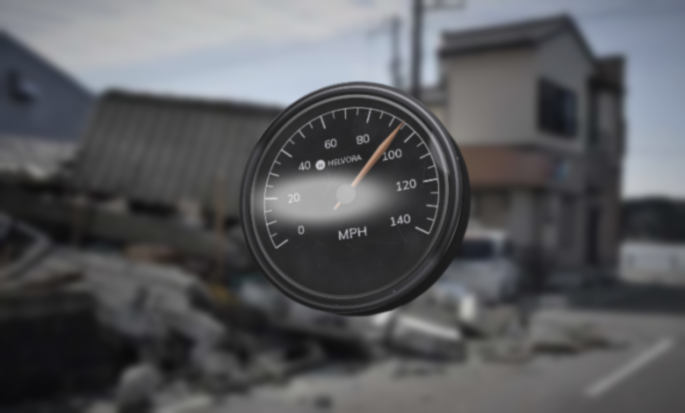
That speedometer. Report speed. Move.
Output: 95 mph
